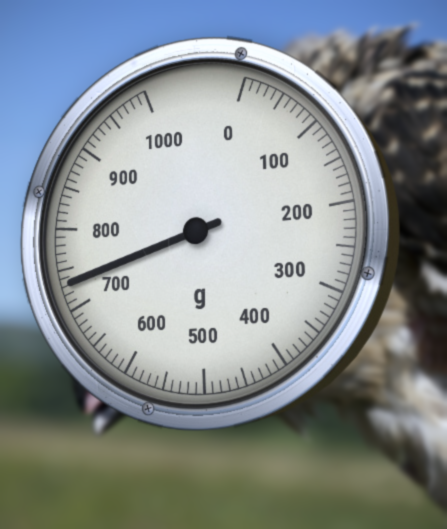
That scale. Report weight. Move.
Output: 730 g
